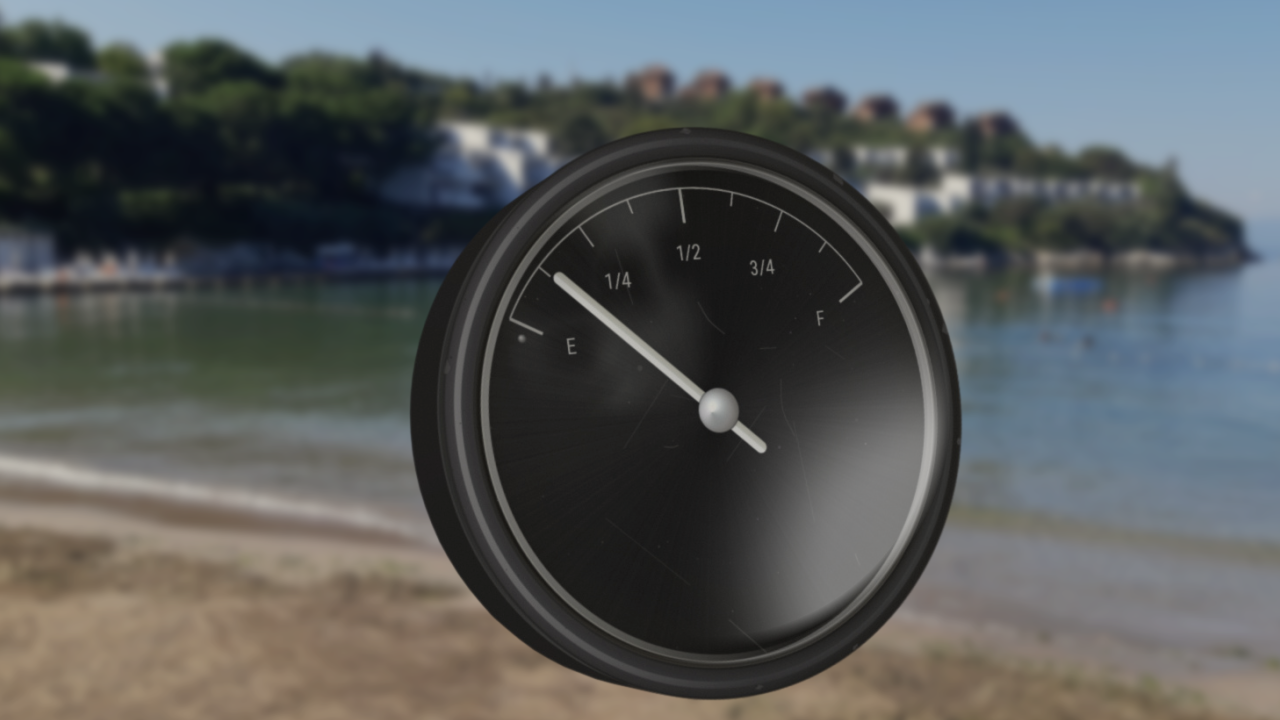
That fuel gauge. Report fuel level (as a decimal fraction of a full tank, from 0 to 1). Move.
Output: 0.125
